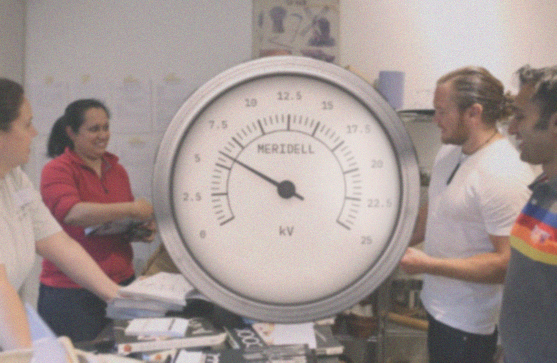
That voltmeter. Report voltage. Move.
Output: 6 kV
